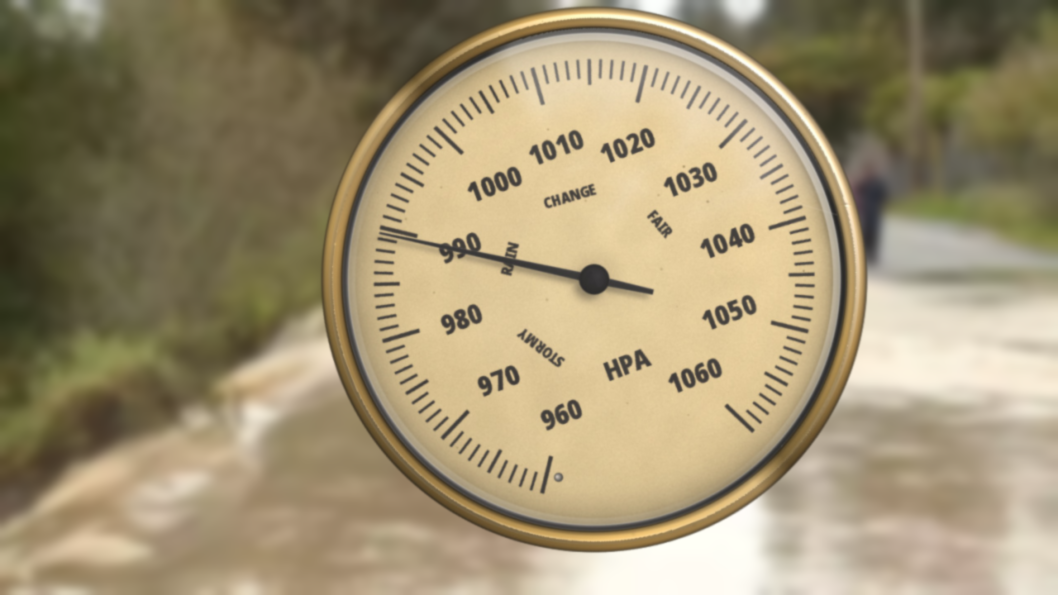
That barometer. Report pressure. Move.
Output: 989.5 hPa
